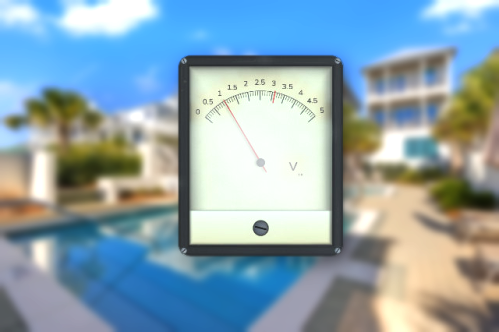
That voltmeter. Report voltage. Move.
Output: 1 V
